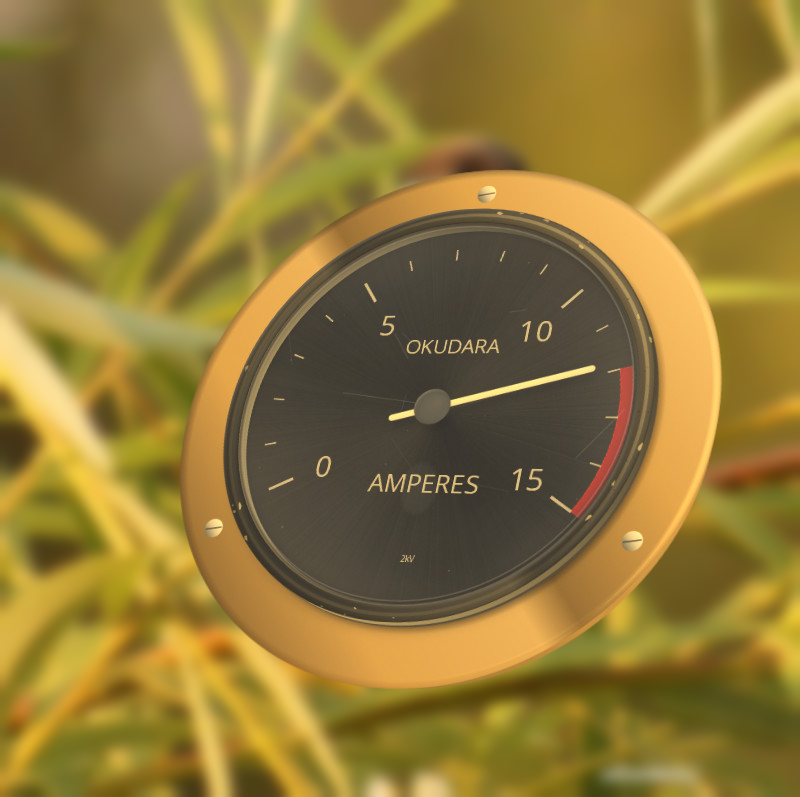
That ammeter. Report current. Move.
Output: 12 A
